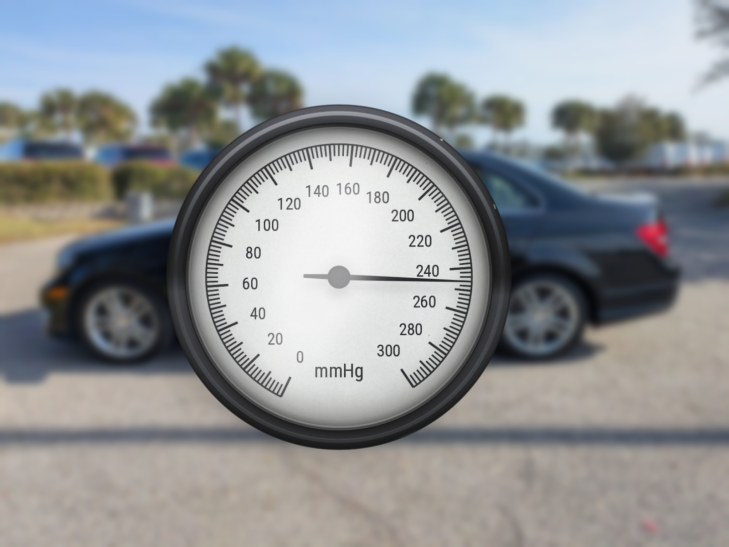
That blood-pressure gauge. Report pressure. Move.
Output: 246 mmHg
